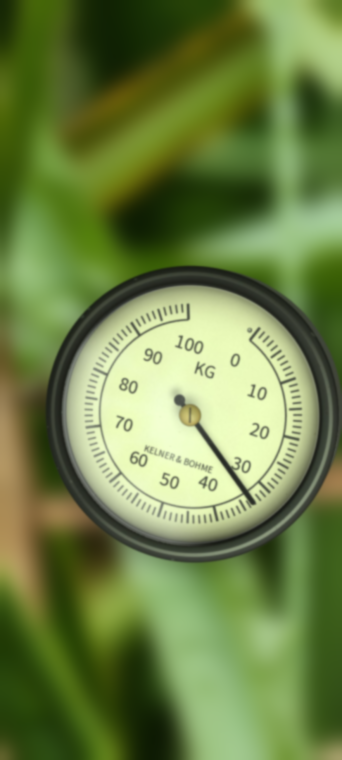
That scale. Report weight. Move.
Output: 33 kg
